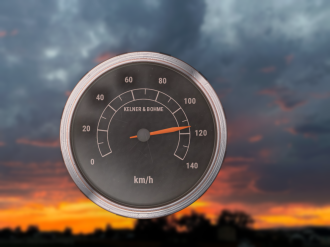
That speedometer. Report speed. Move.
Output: 115 km/h
